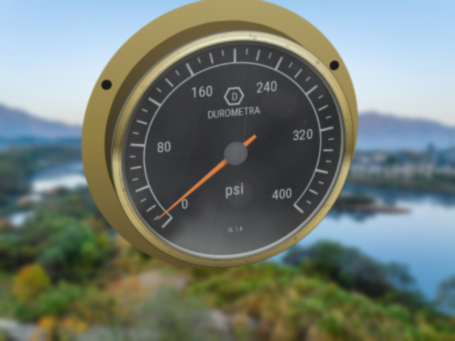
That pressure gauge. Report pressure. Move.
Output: 10 psi
